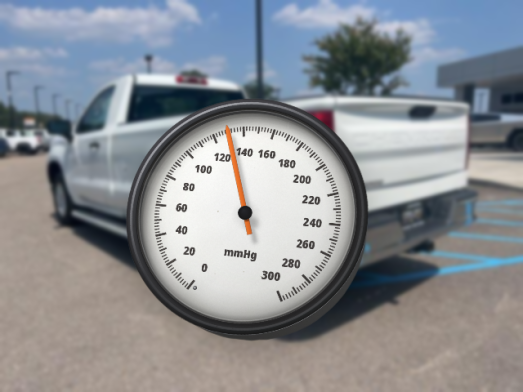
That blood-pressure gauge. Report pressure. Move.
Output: 130 mmHg
